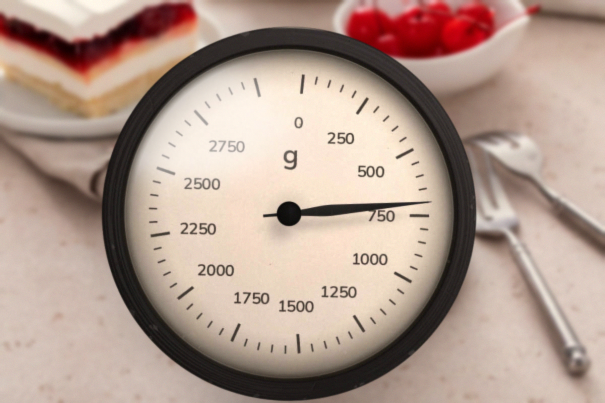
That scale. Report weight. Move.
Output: 700 g
